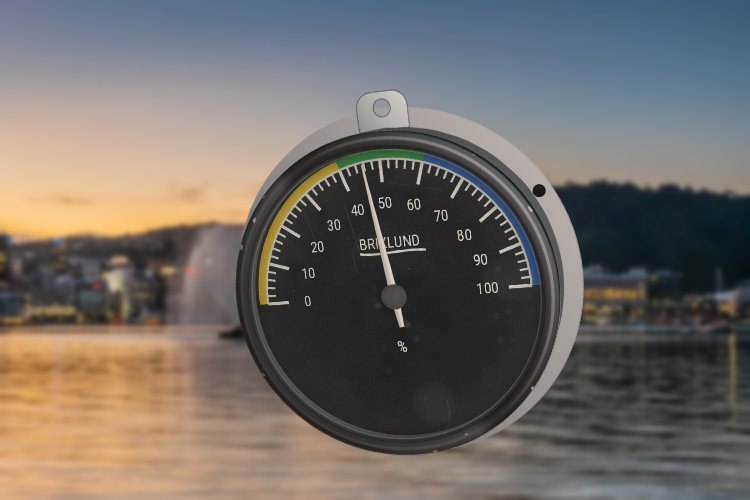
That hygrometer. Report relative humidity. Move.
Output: 46 %
